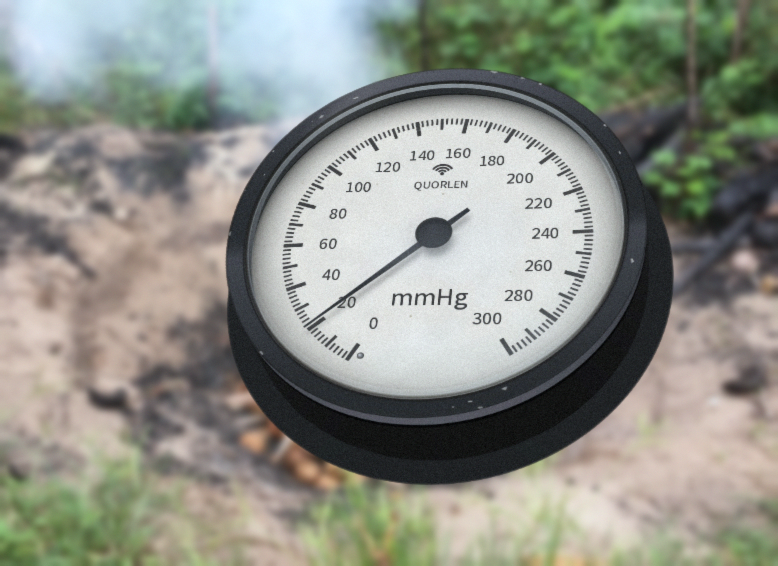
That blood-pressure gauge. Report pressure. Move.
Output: 20 mmHg
